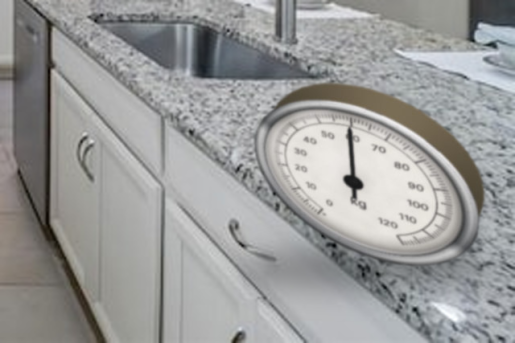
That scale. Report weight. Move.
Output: 60 kg
